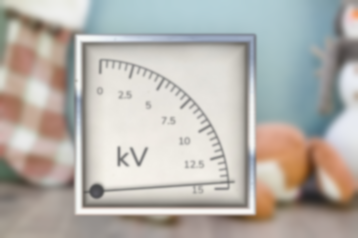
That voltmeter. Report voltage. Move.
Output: 14.5 kV
